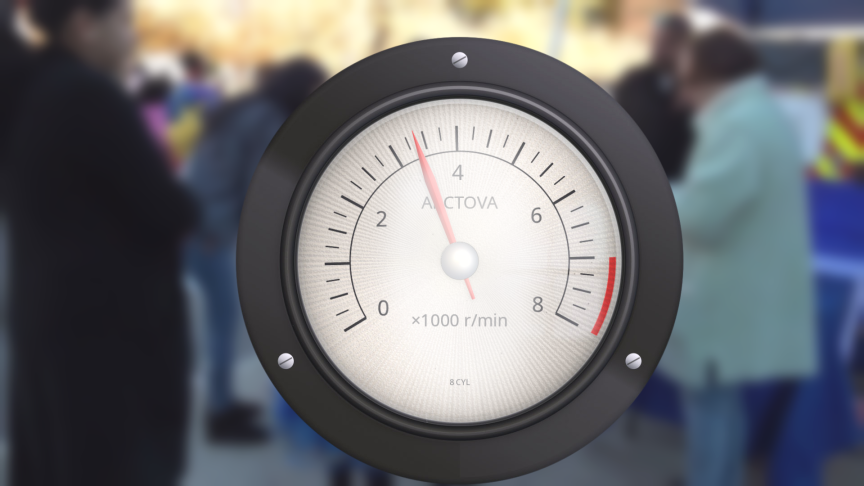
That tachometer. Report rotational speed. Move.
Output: 3375 rpm
